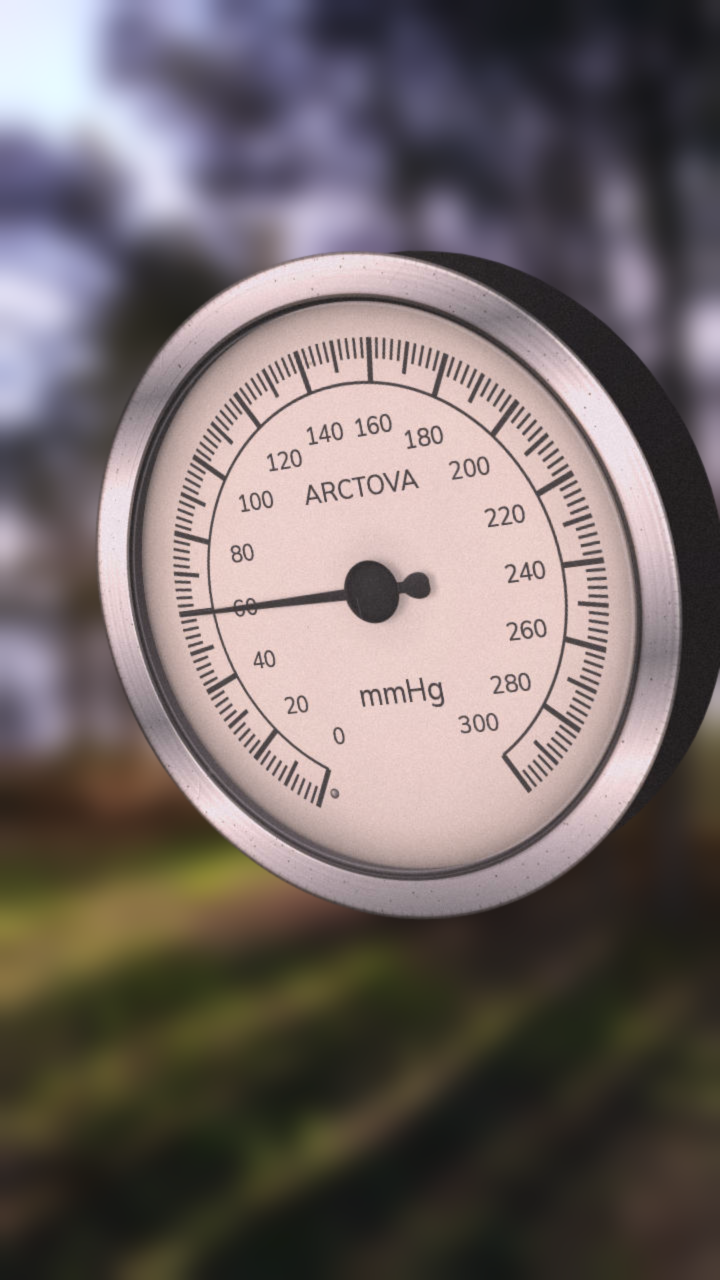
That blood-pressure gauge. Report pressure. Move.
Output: 60 mmHg
